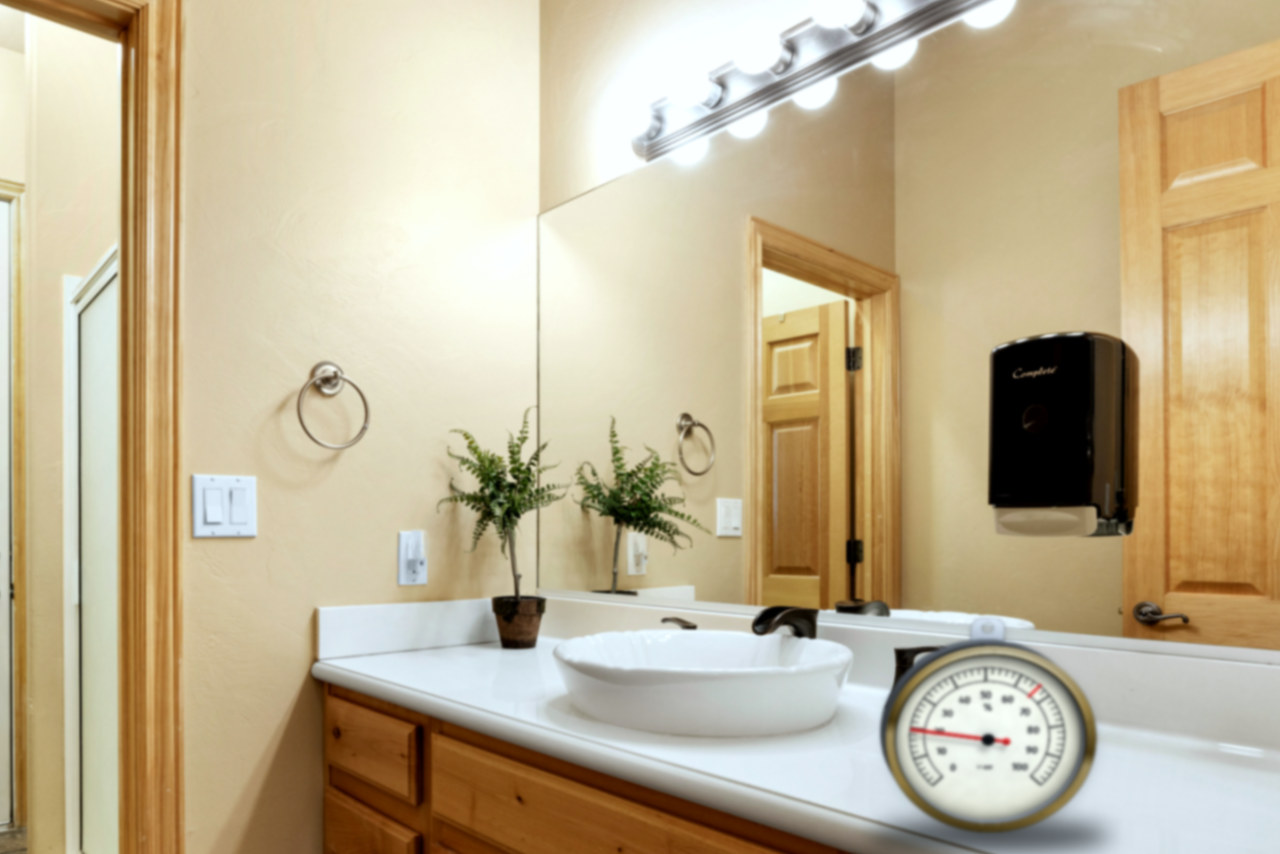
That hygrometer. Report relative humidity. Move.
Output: 20 %
